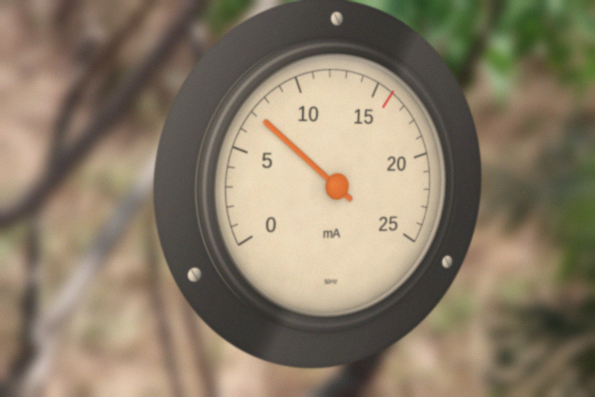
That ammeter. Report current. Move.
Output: 7 mA
